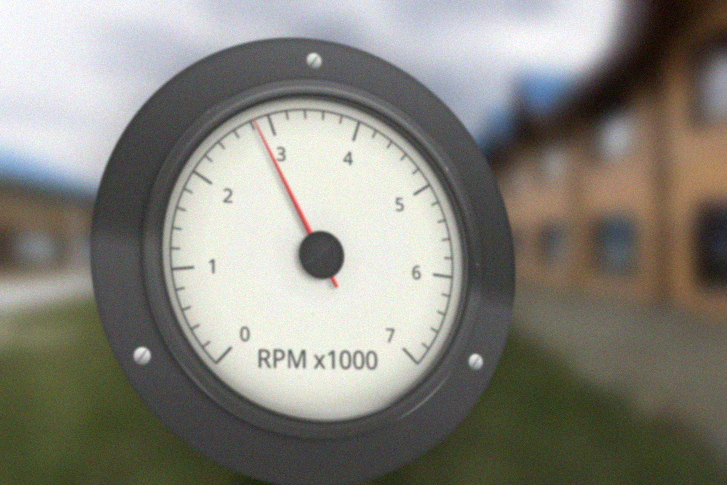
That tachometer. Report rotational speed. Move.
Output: 2800 rpm
